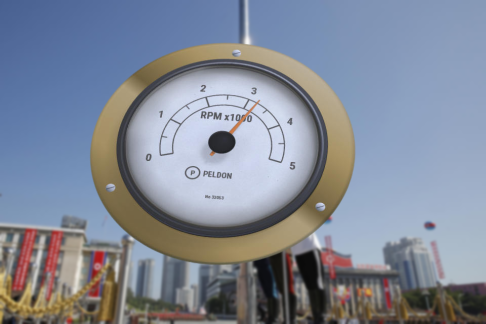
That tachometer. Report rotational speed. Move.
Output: 3250 rpm
